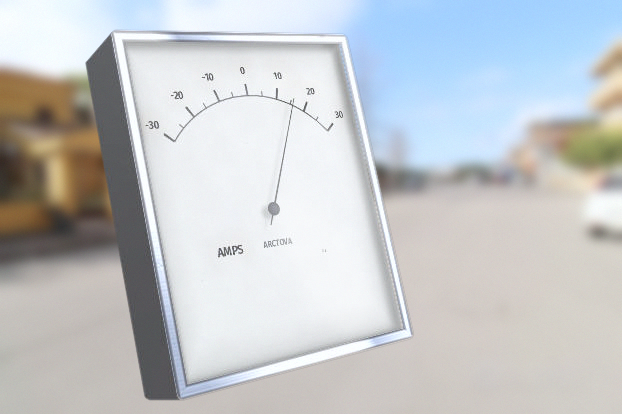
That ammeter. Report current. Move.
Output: 15 A
